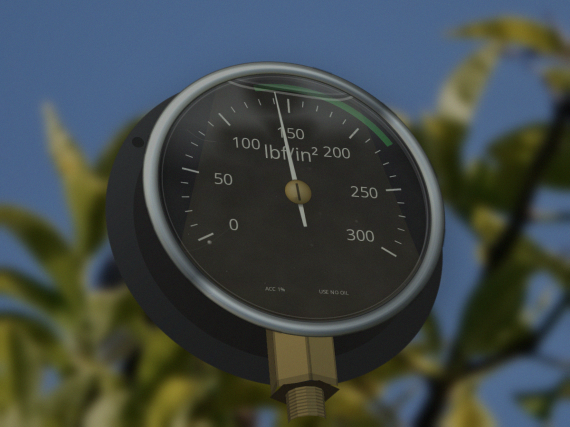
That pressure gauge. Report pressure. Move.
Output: 140 psi
